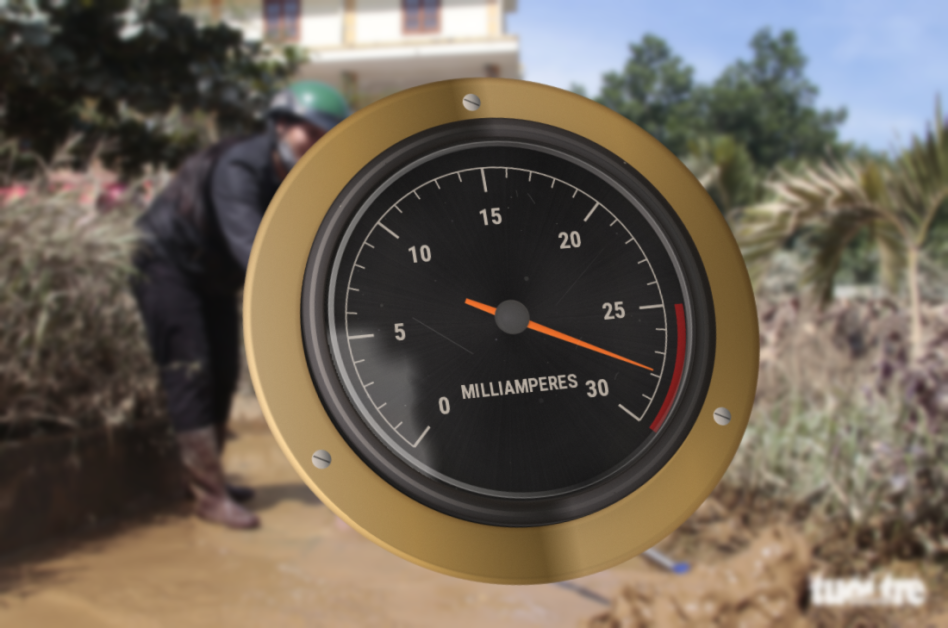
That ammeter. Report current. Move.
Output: 28 mA
